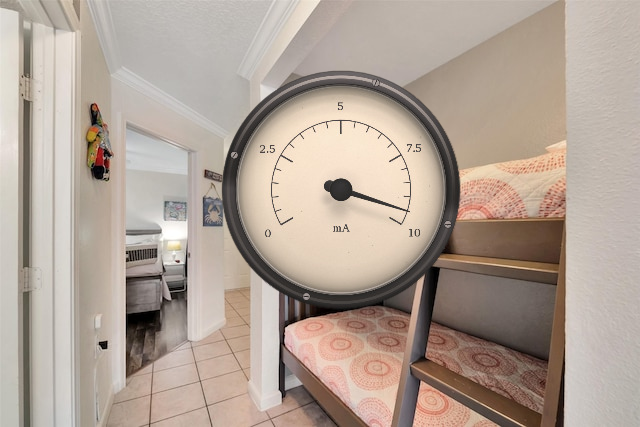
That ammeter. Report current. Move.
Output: 9.5 mA
